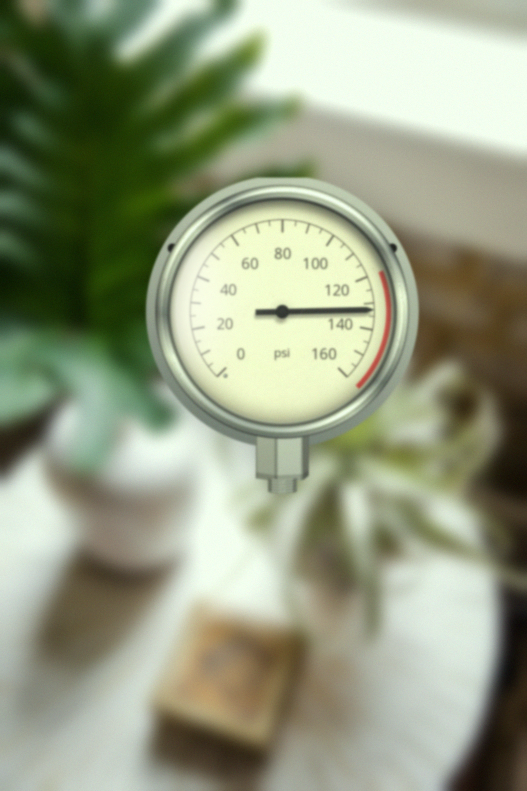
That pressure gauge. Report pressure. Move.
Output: 132.5 psi
